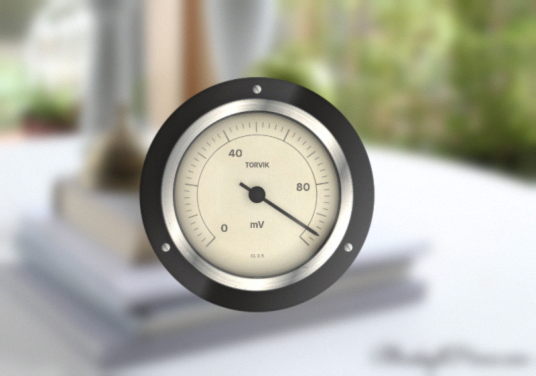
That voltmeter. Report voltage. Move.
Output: 96 mV
